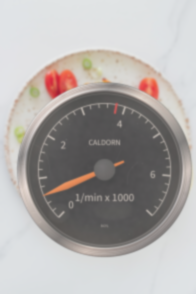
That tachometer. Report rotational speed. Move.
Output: 600 rpm
